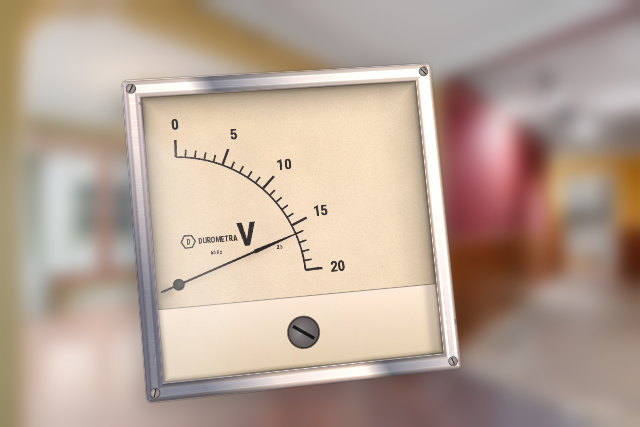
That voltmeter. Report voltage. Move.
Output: 16 V
